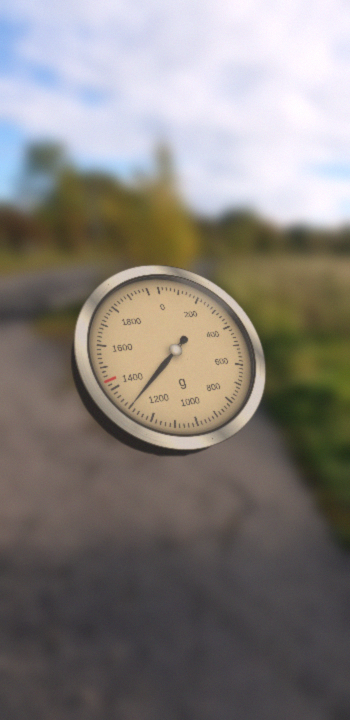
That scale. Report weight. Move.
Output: 1300 g
